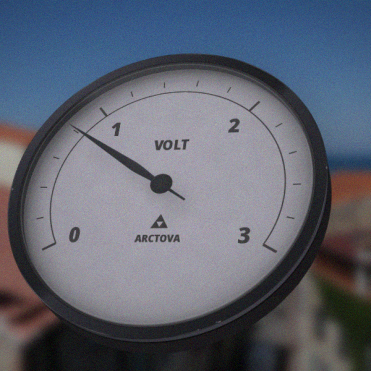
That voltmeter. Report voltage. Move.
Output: 0.8 V
